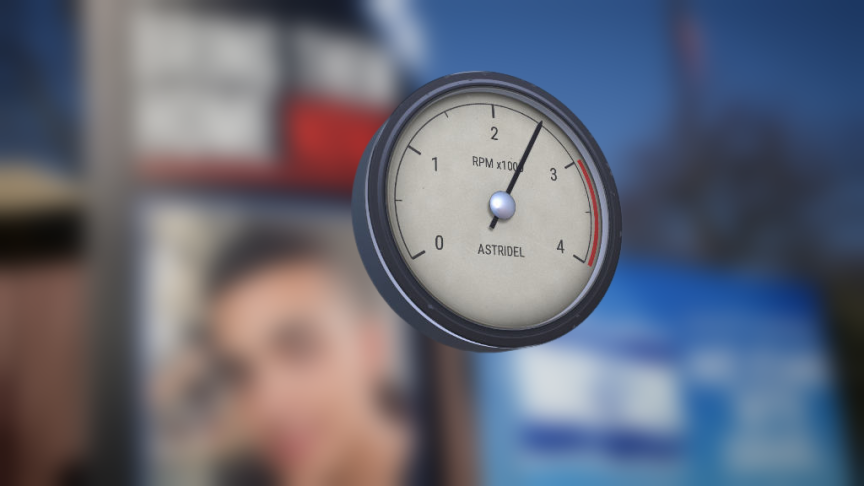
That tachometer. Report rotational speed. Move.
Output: 2500 rpm
